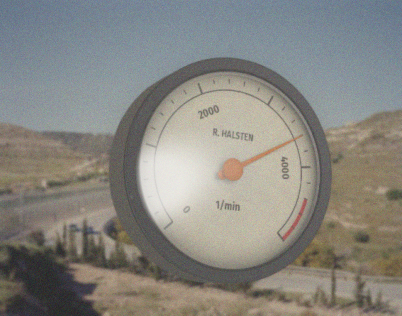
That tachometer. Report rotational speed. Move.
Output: 3600 rpm
